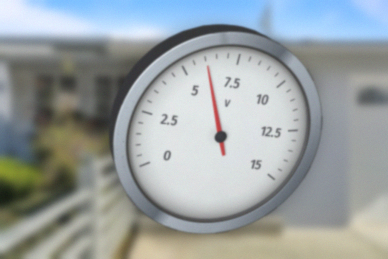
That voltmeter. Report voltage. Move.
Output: 6 V
